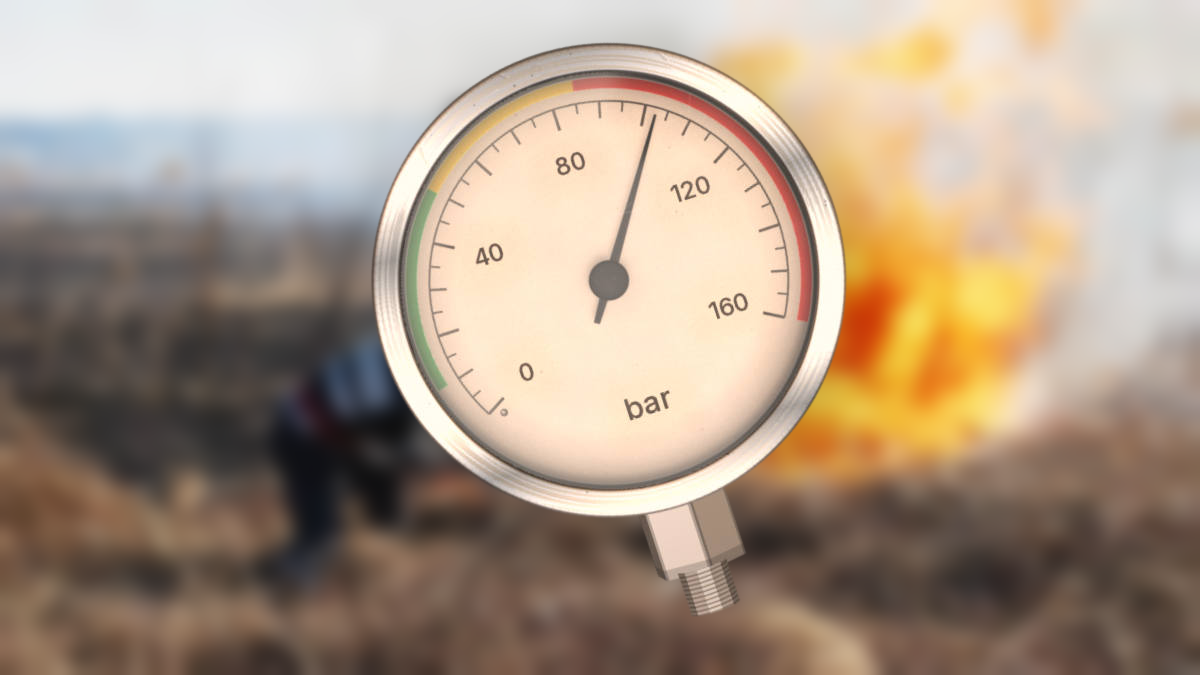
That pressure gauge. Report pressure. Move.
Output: 102.5 bar
